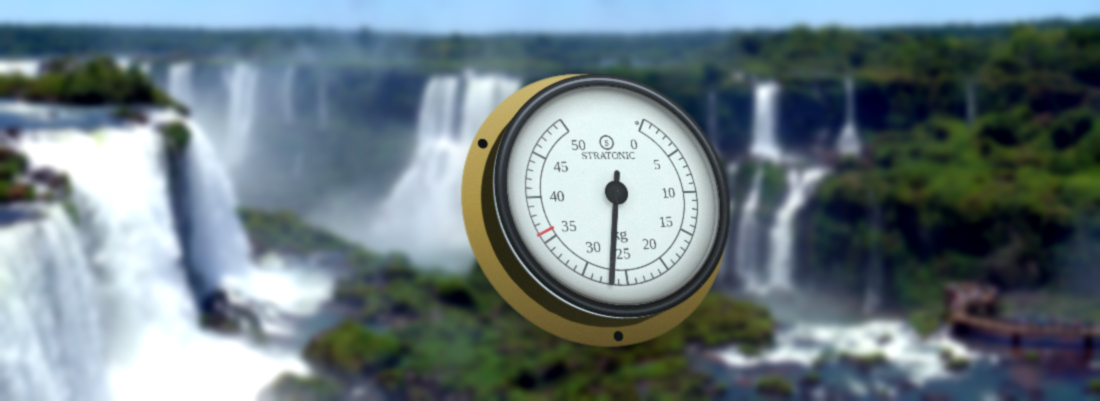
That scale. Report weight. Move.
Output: 27 kg
